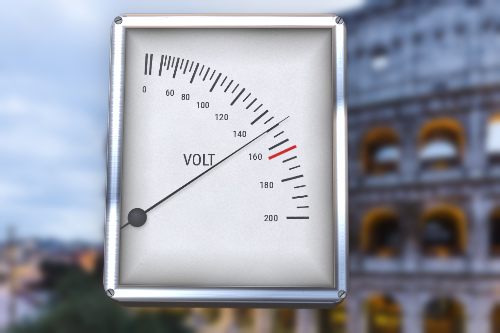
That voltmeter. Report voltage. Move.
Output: 150 V
